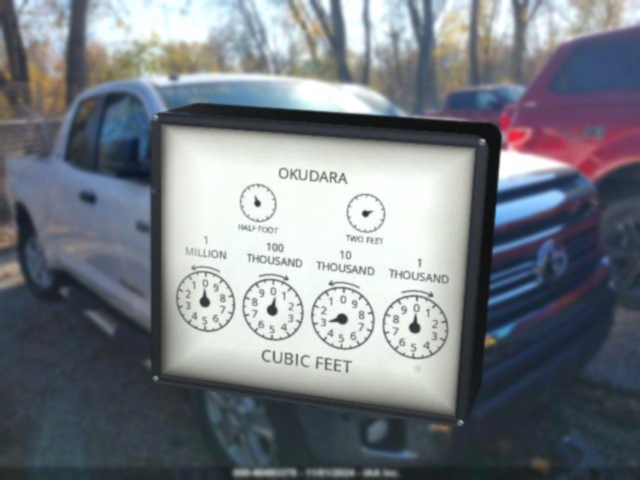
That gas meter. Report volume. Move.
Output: 3000 ft³
